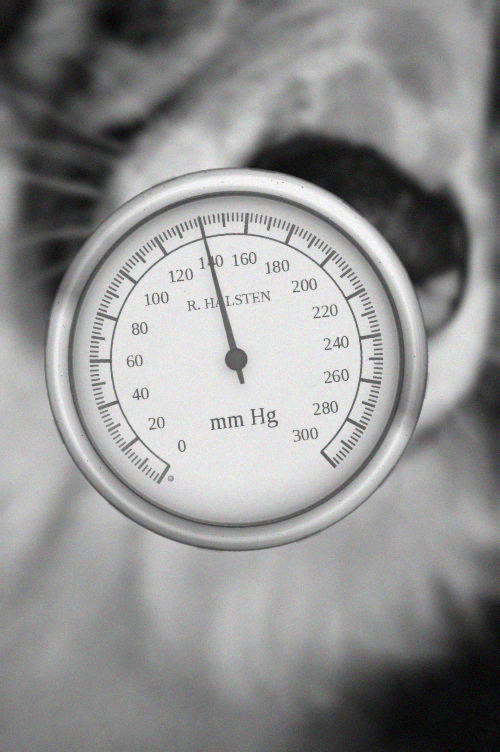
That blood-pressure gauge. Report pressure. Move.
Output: 140 mmHg
